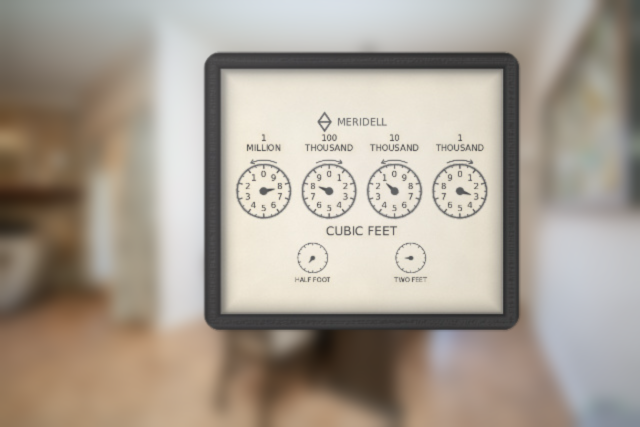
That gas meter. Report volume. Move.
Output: 781300 ft³
